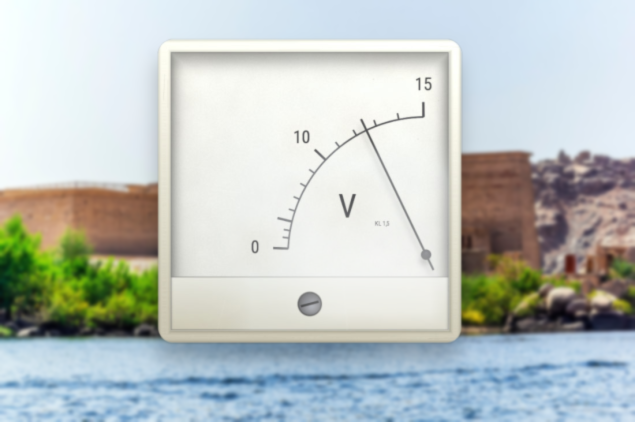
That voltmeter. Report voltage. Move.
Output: 12.5 V
